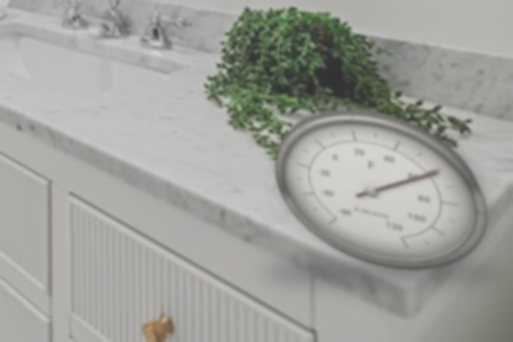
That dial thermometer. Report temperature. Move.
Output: 60 °F
